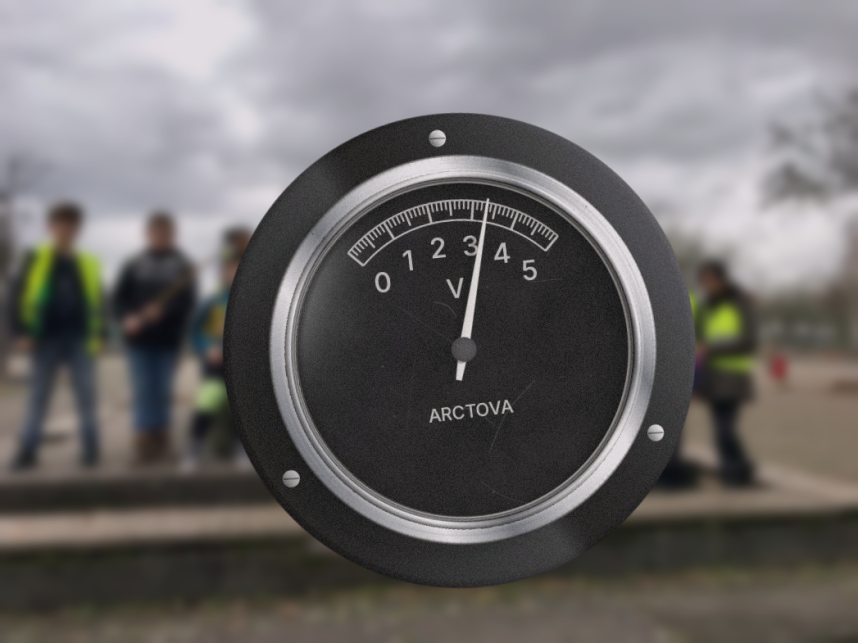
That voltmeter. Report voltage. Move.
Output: 3.3 V
